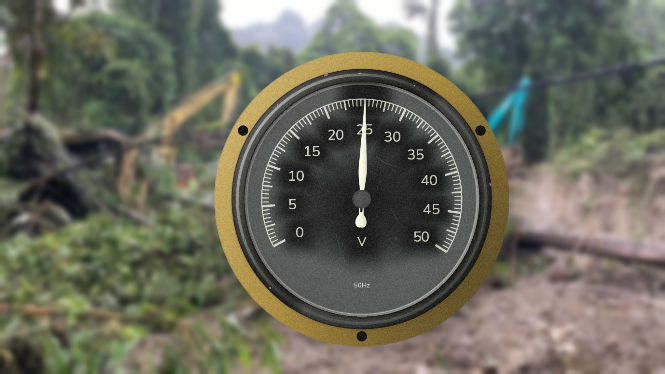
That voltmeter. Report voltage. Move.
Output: 25 V
